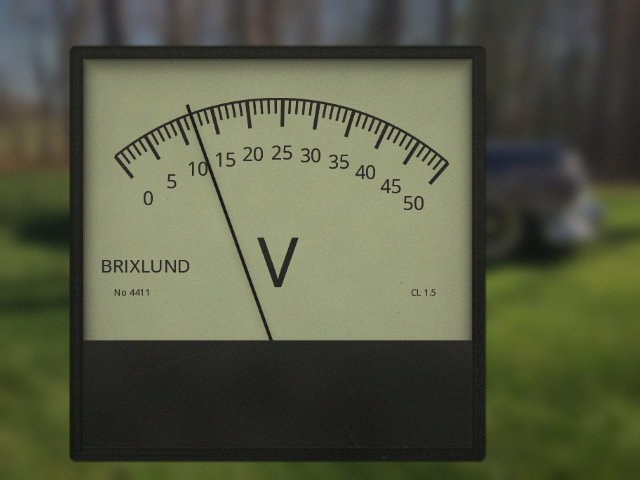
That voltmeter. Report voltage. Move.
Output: 12 V
